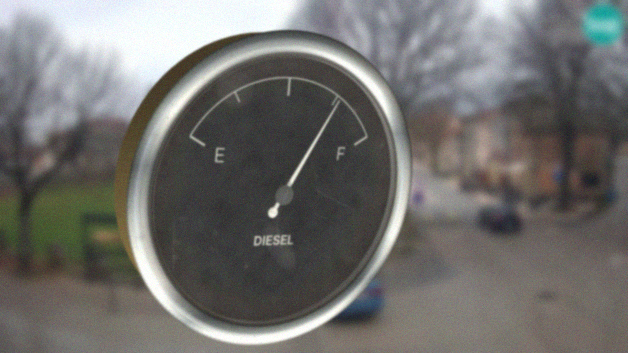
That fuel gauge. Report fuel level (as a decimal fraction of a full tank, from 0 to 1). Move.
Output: 0.75
